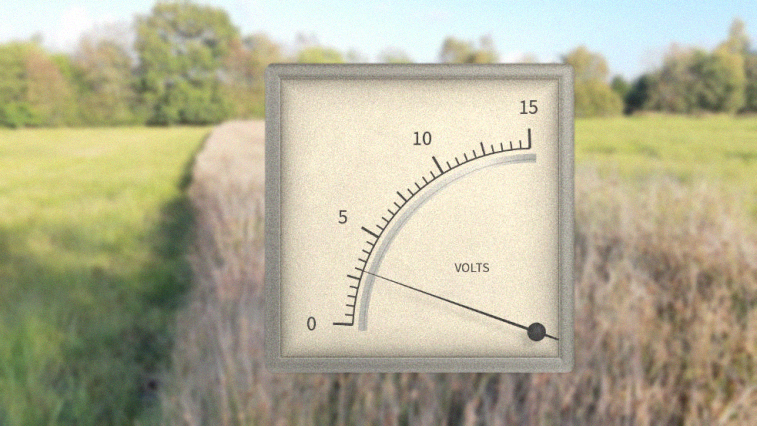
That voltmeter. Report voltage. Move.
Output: 3 V
